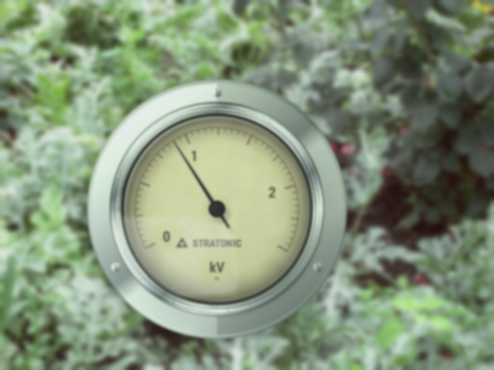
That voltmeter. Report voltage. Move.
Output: 0.9 kV
